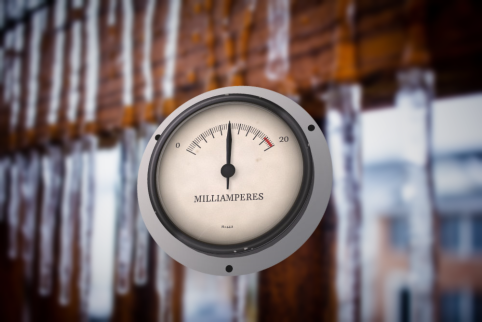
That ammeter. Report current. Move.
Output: 10 mA
